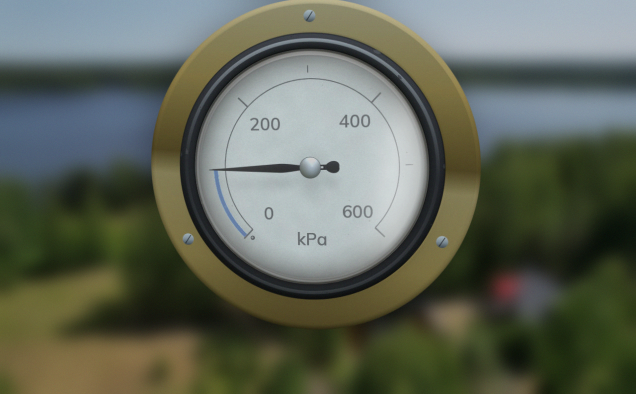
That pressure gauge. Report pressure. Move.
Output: 100 kPa
